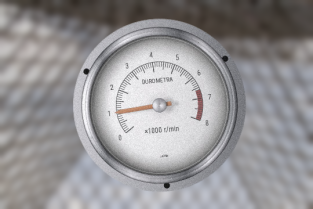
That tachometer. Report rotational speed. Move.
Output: 1000 rpm
